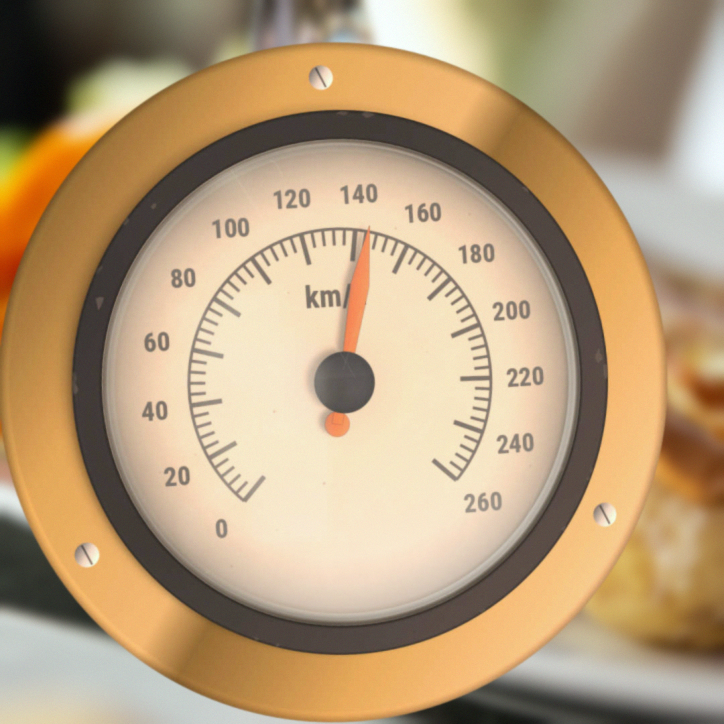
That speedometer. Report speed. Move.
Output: 144 km/h
